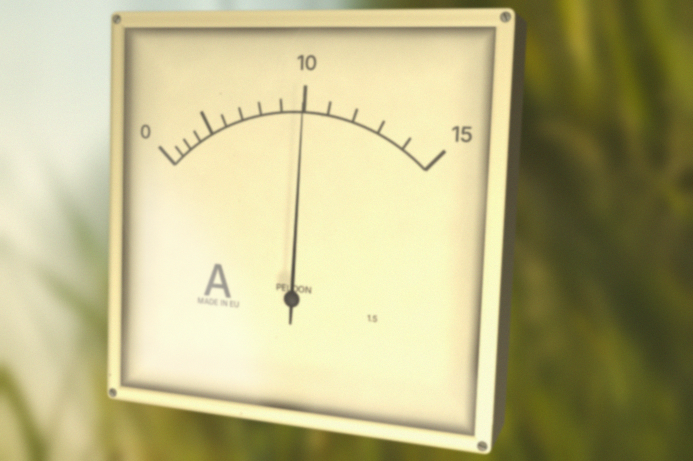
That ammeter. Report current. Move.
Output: 10 A
